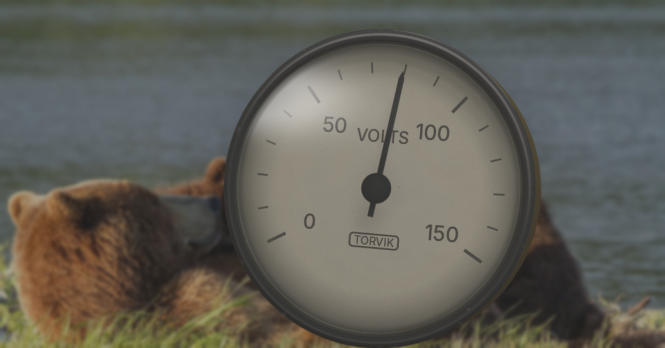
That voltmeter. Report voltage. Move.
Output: 80 V
